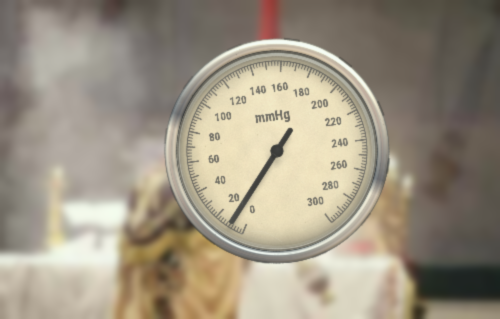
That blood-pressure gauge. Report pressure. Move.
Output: 10 mmHg
